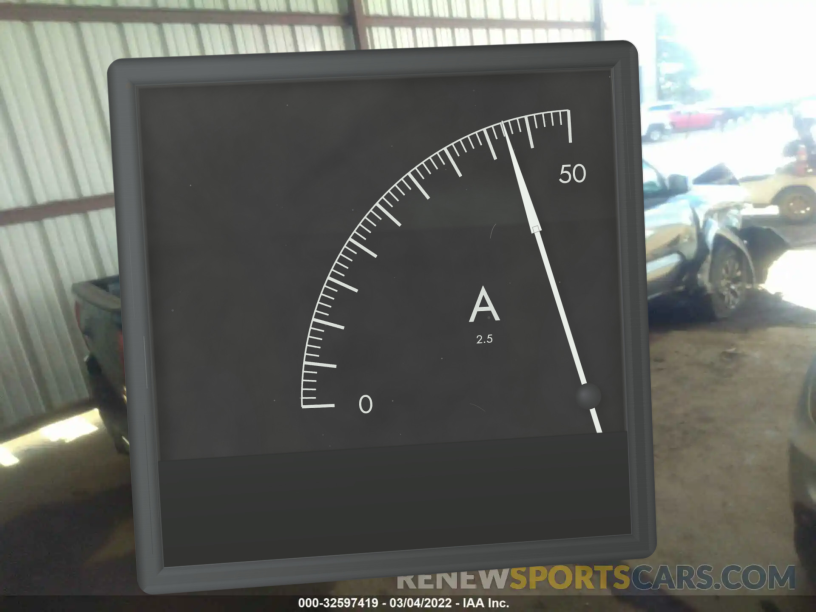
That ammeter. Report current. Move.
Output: 42 A
